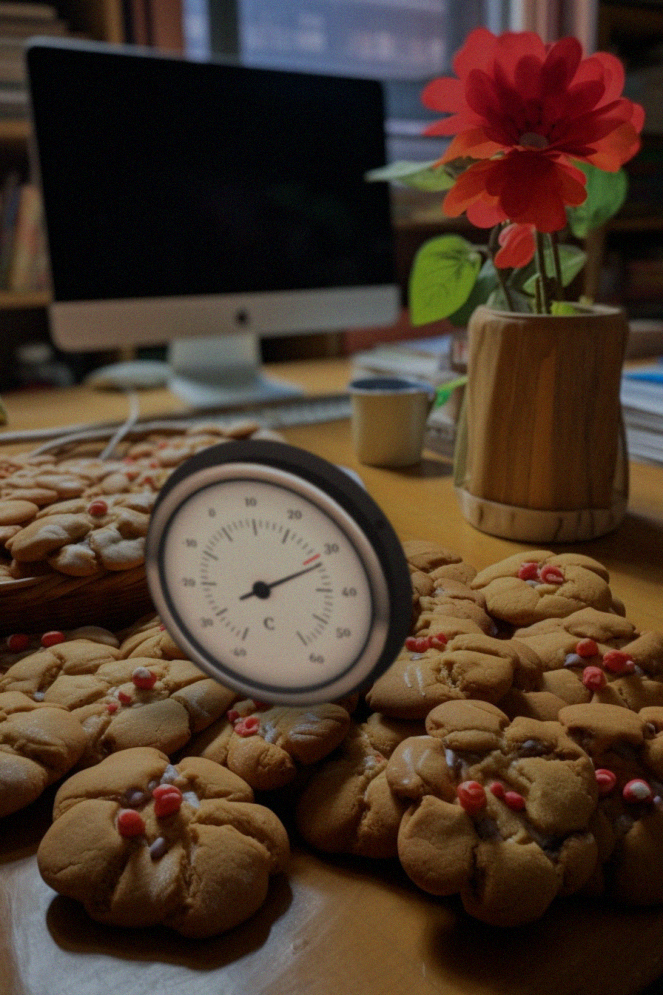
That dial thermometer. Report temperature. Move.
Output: 32 °C
